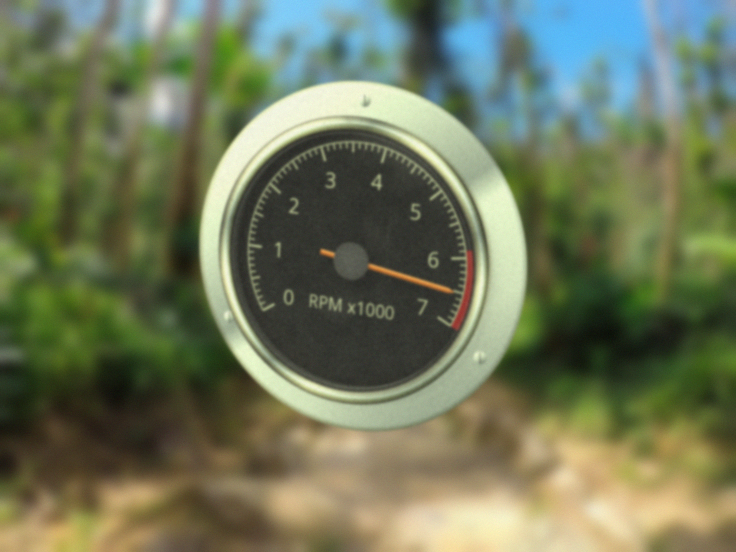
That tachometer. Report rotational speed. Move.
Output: 6500 rpm
